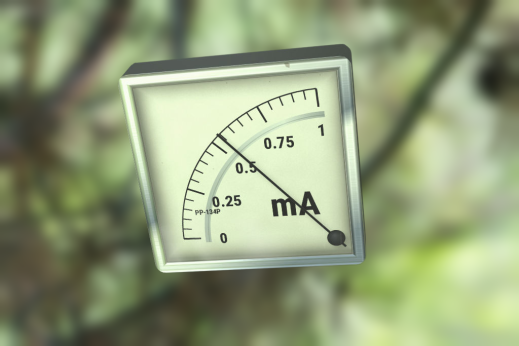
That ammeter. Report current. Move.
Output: 0.55 mA
